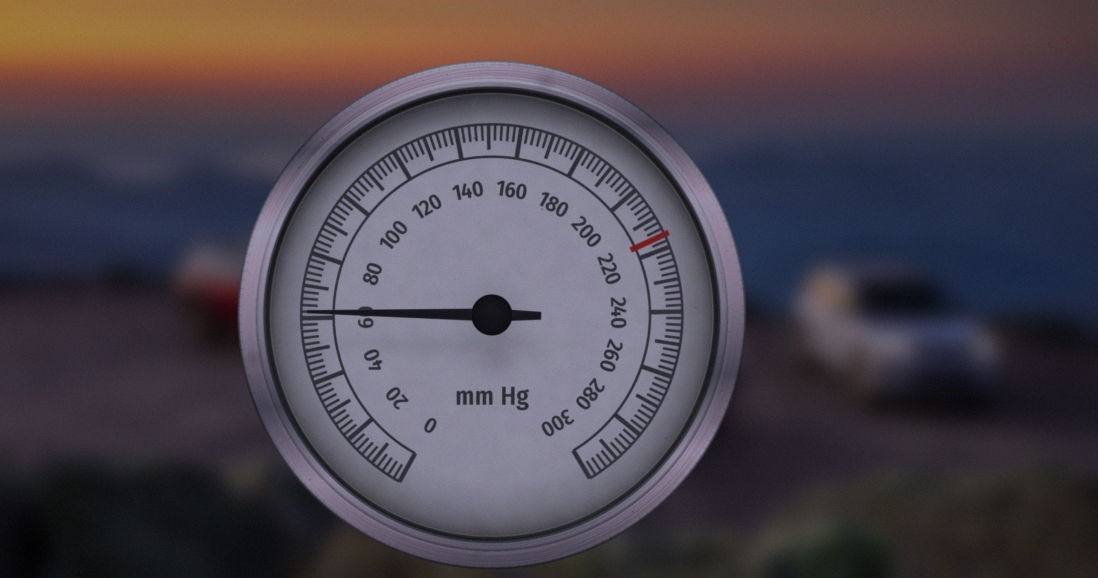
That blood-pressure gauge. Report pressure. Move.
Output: 62 mmHg
